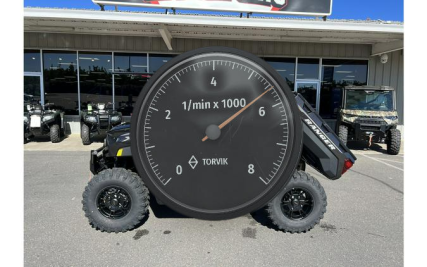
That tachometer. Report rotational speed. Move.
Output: 5600 rpm
